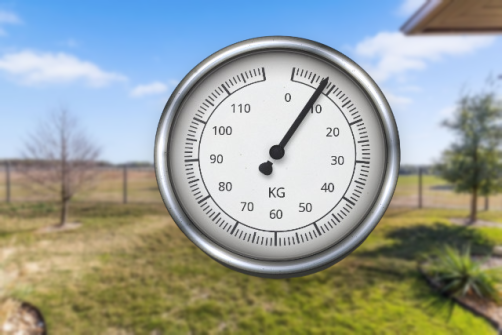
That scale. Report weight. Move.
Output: 8 kg
